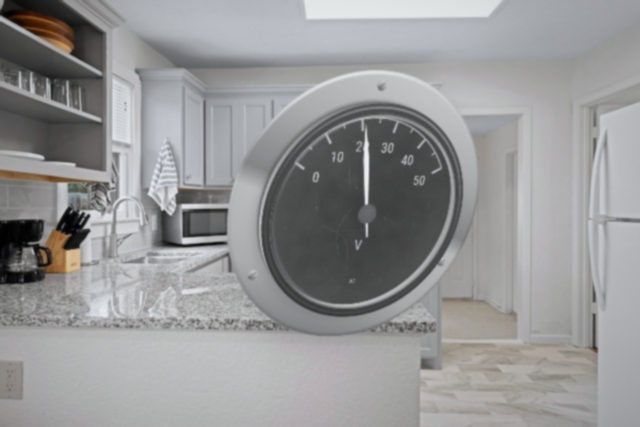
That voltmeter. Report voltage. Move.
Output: 20 V
